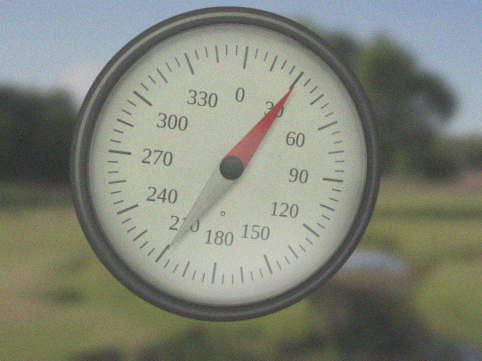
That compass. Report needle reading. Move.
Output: 30 °
